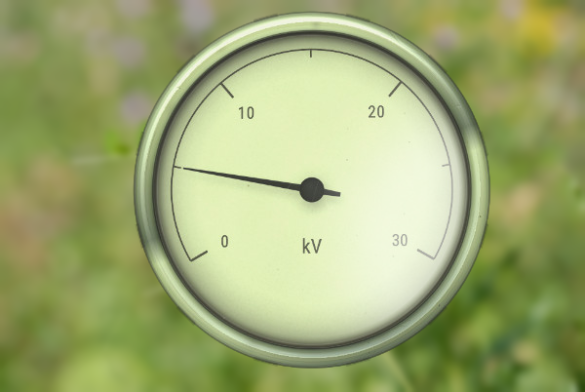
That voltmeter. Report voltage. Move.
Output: 5 kV
